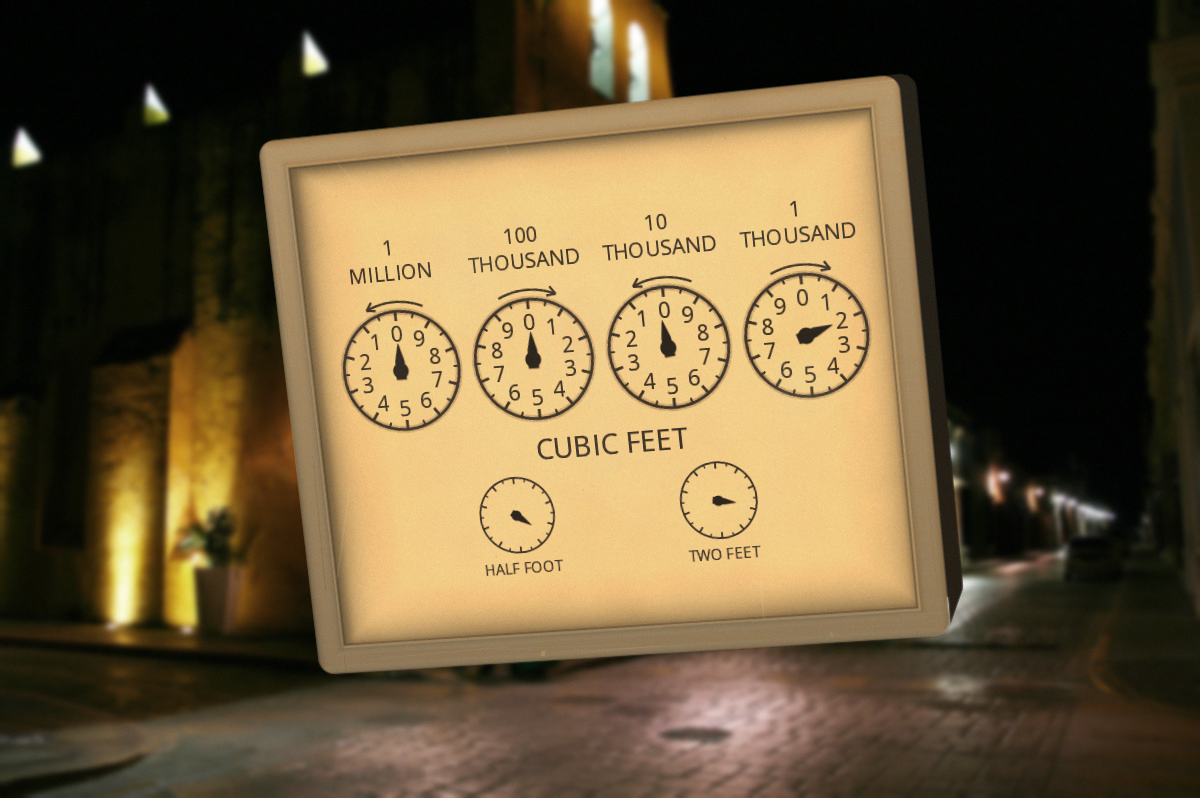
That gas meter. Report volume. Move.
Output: 200 ft³
